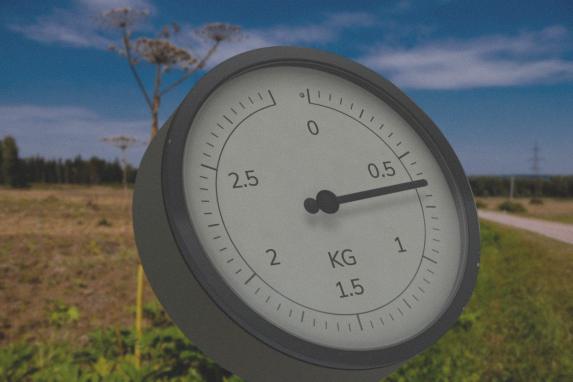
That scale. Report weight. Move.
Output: 0.65 kg
